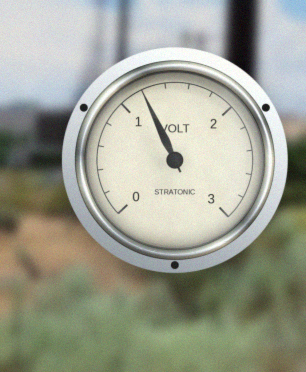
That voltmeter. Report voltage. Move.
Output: 1.2 V
